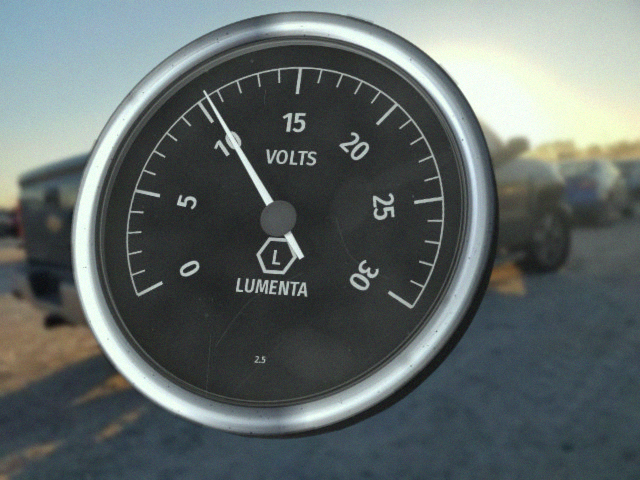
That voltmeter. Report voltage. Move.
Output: 10.5 V
